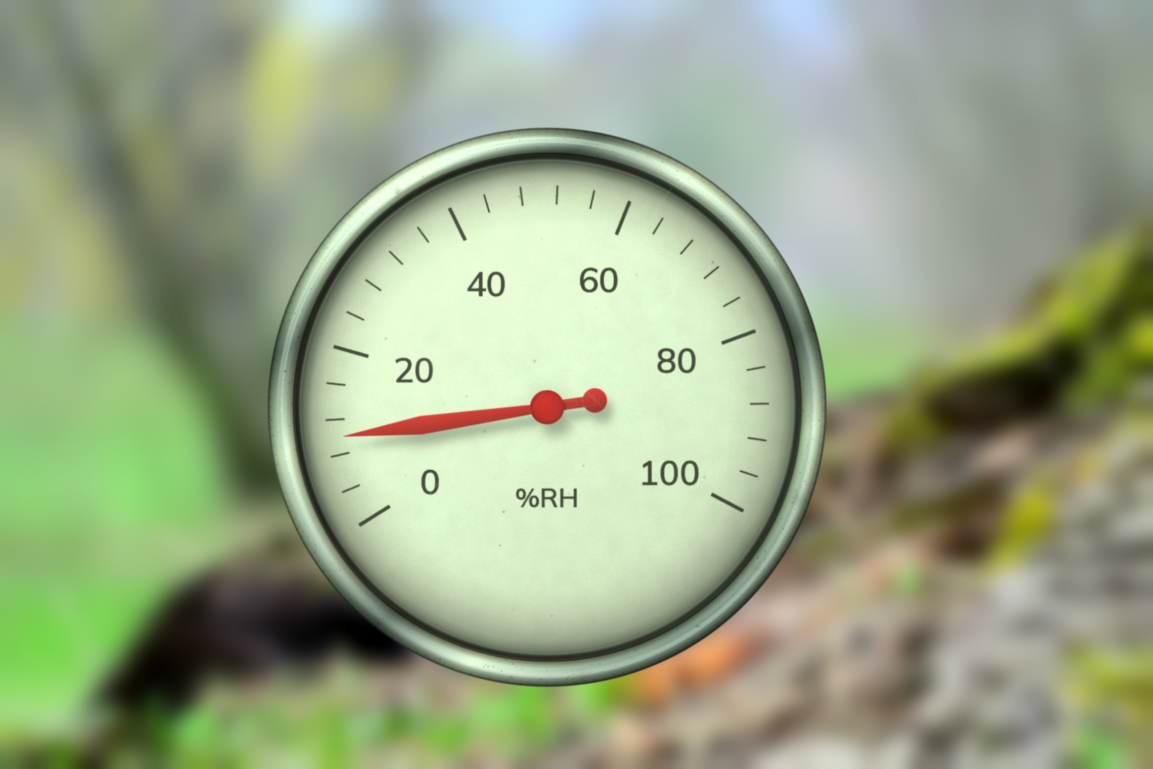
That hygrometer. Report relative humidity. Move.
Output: 10 %
